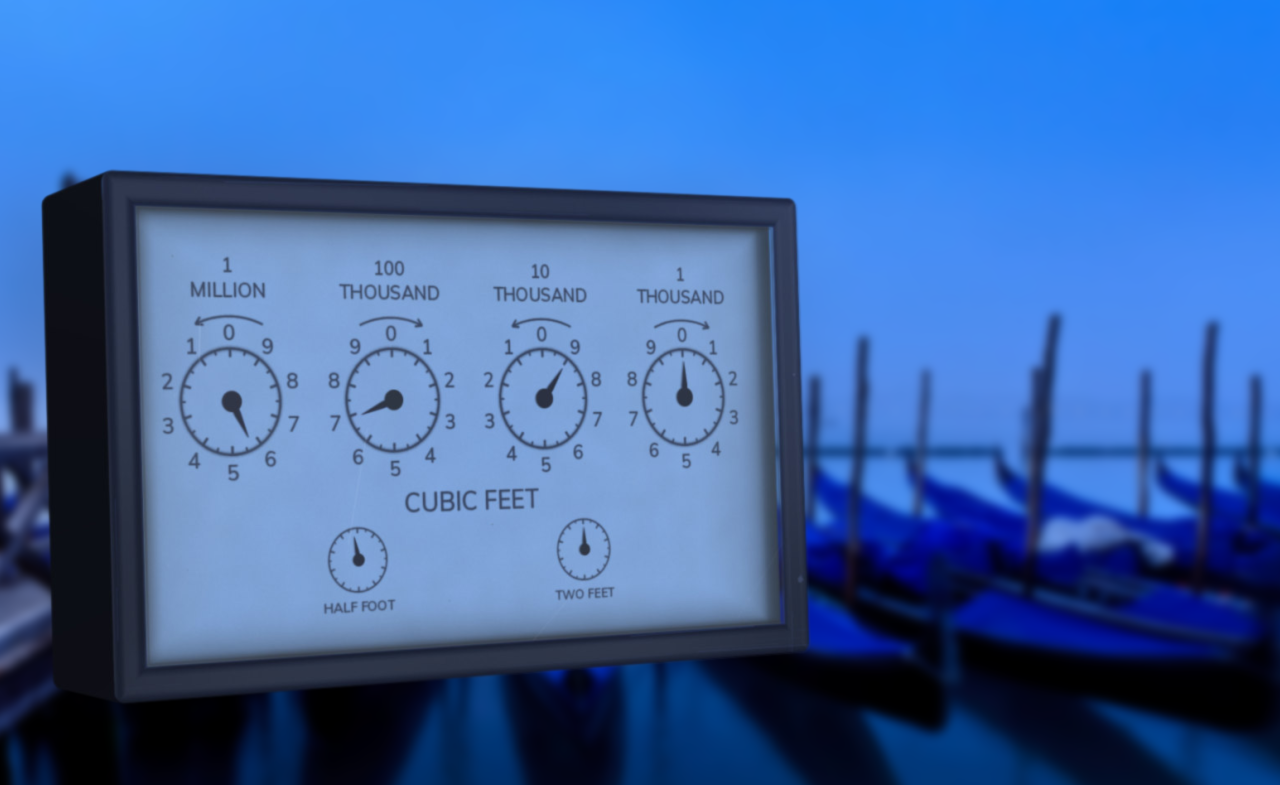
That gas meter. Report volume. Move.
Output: 569000 ft³
